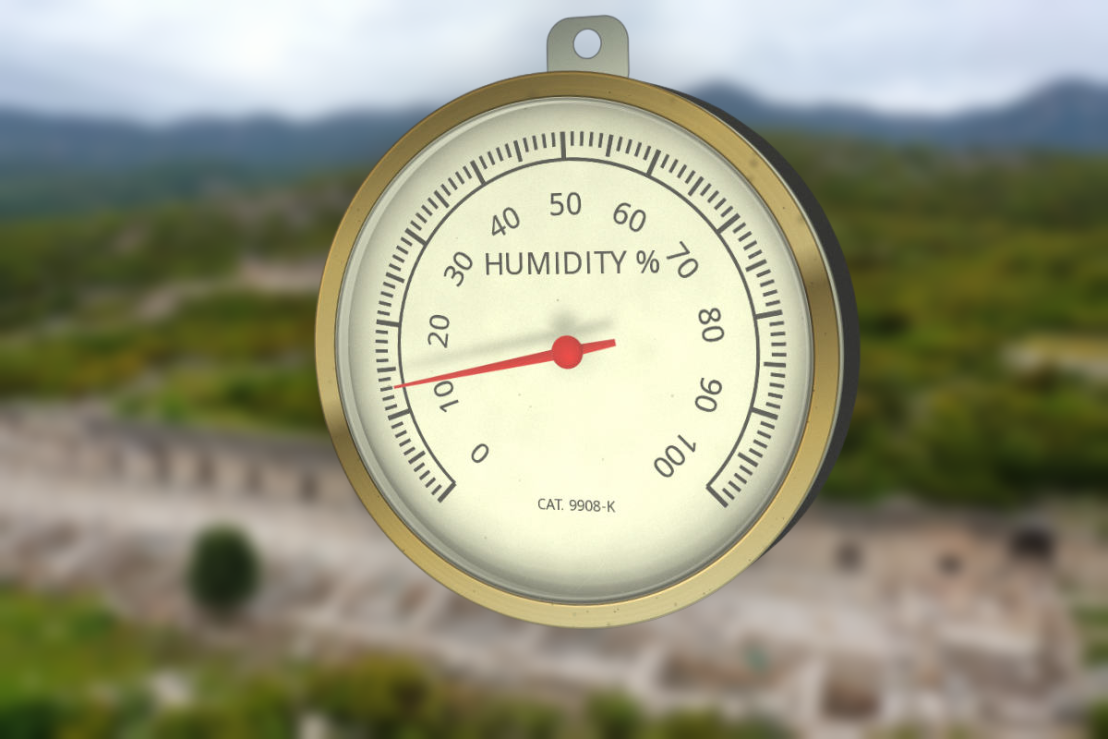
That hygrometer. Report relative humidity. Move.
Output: 13 %
